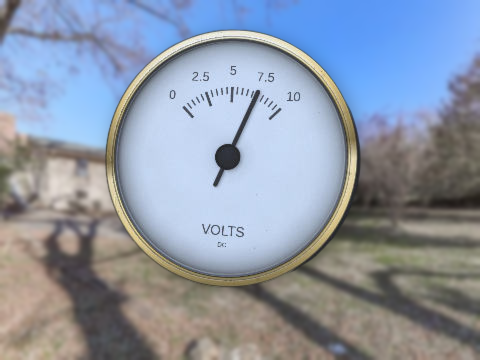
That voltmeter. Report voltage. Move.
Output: 7.5 V
